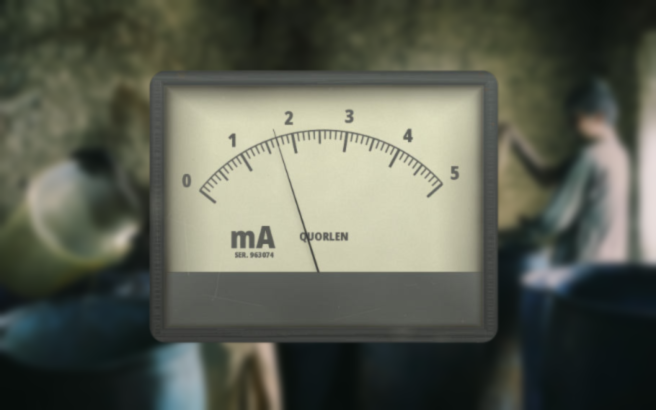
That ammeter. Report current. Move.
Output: 1.7 mA
